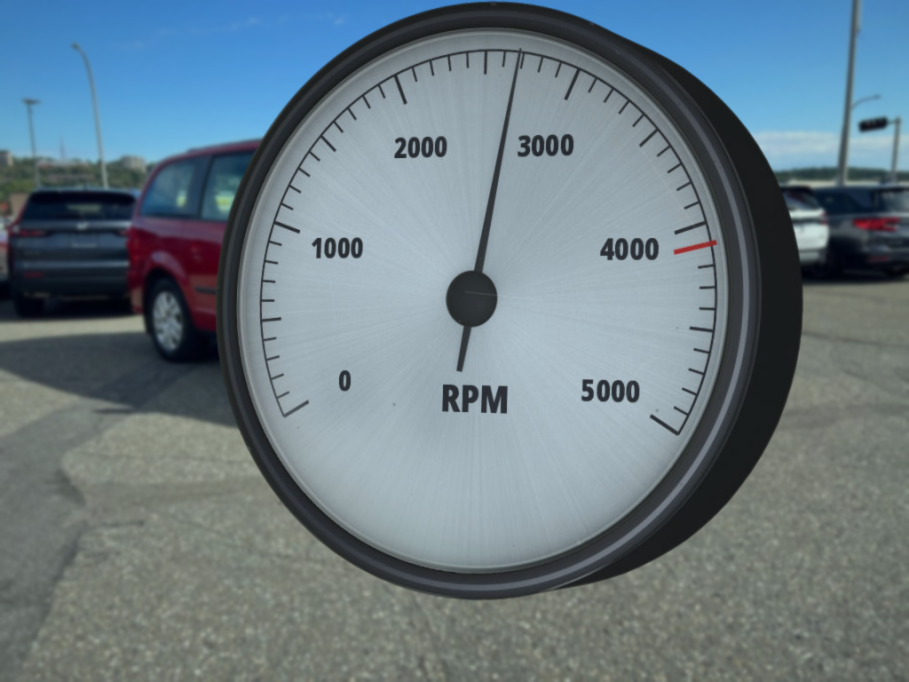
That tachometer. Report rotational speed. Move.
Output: 2700 rpm
